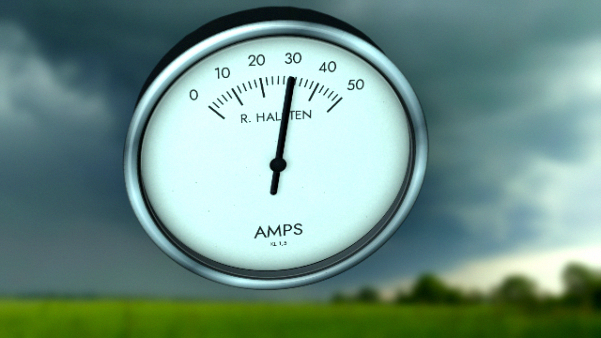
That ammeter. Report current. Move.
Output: 30 A
